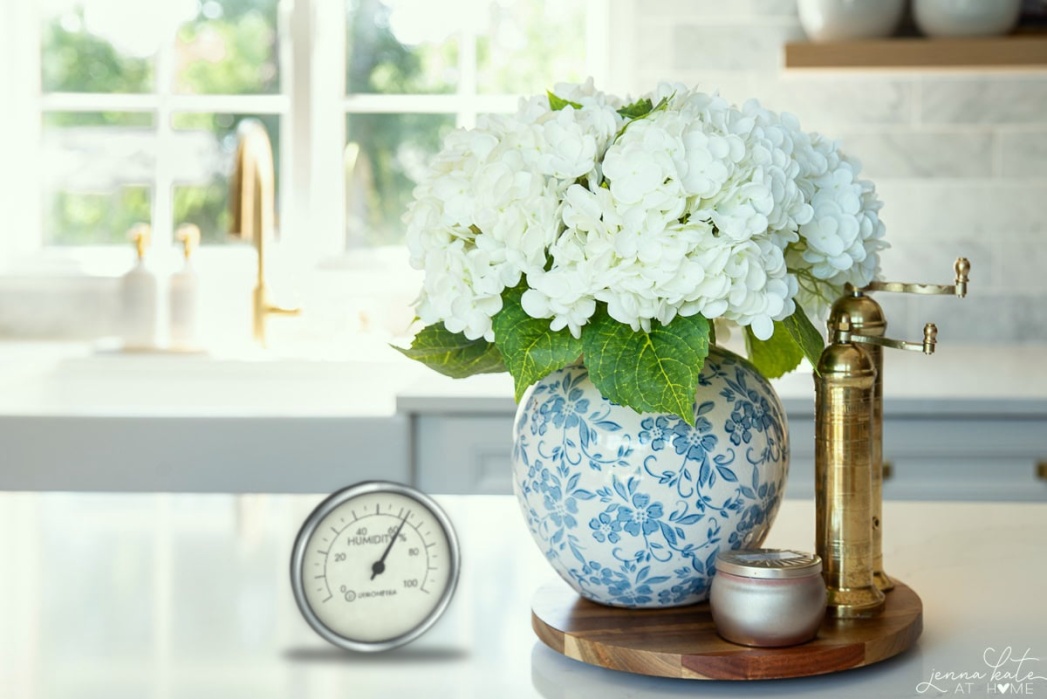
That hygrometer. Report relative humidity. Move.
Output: 62.5 %
